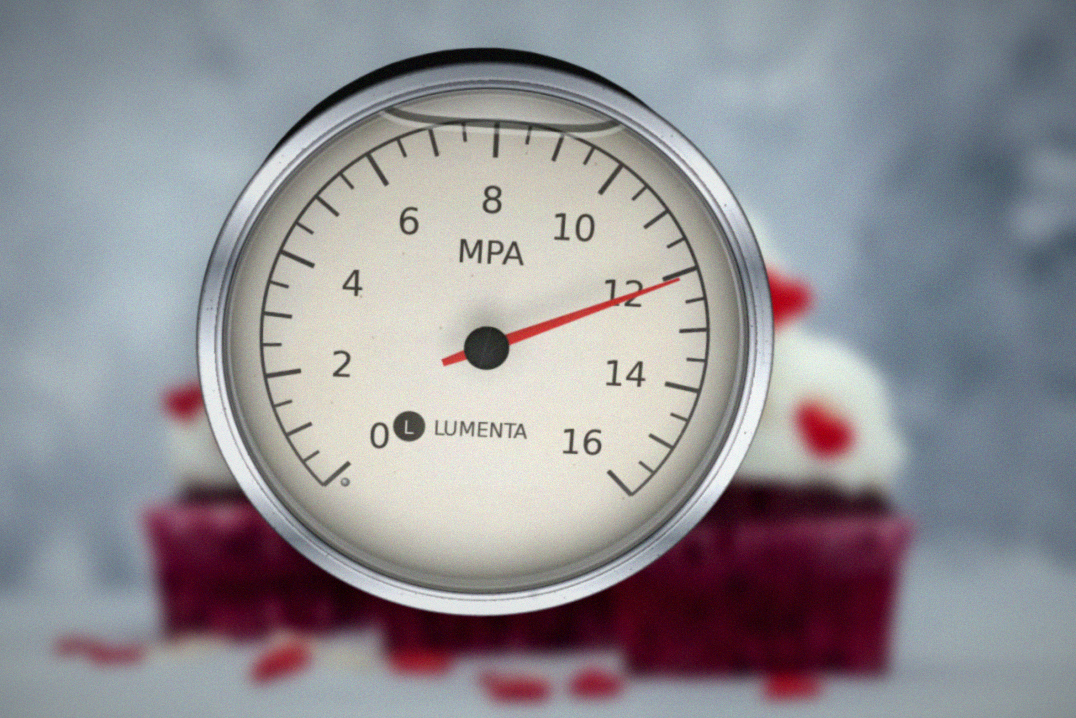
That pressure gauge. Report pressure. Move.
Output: 12 MPa
